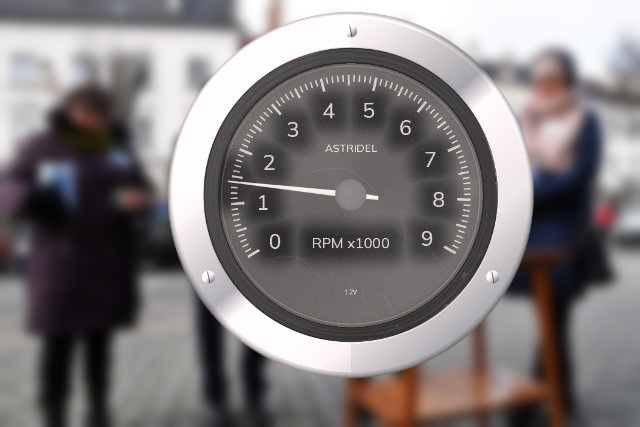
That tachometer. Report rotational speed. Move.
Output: 1400 rpm
